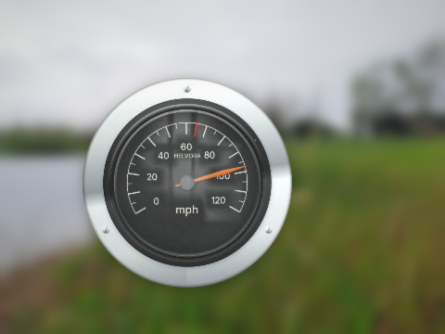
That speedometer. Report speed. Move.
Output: 97.5 mph
